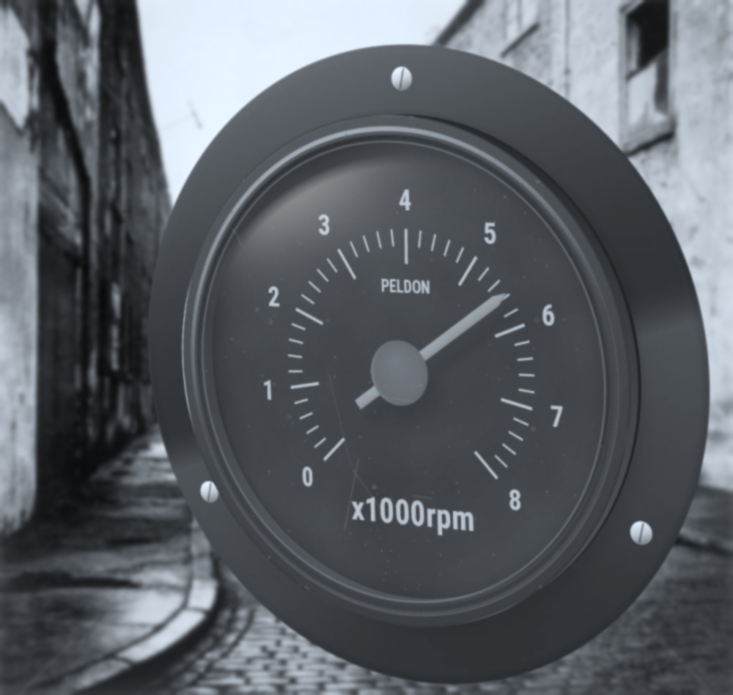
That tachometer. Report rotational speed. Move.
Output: 5600 rpm
